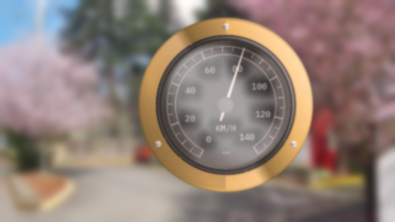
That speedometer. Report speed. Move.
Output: 80 km/h
